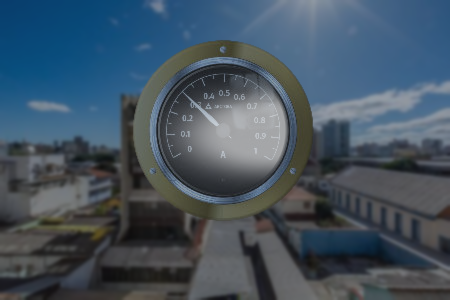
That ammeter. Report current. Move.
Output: 0.3 A
